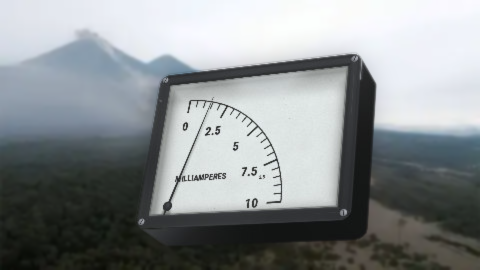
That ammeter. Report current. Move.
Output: 1.5 mA
